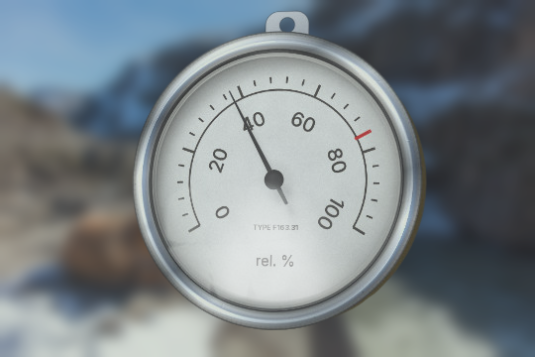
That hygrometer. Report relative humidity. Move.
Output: 38 %
